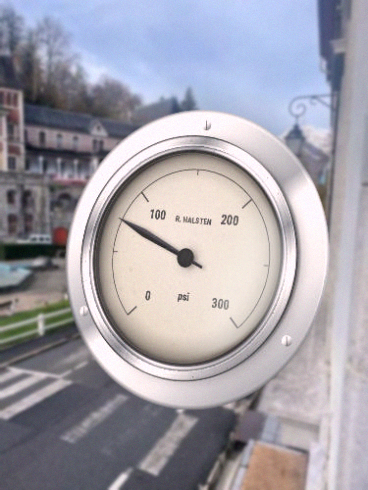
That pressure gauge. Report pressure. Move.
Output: 75 psi
